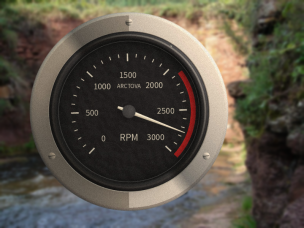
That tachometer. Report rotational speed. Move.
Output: 2750 rpm
